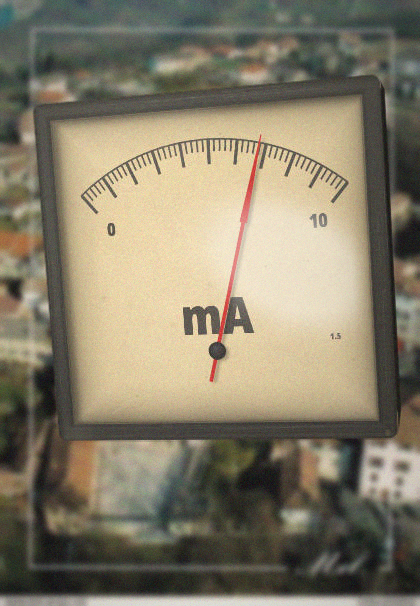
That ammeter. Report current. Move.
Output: 6.8 mA
